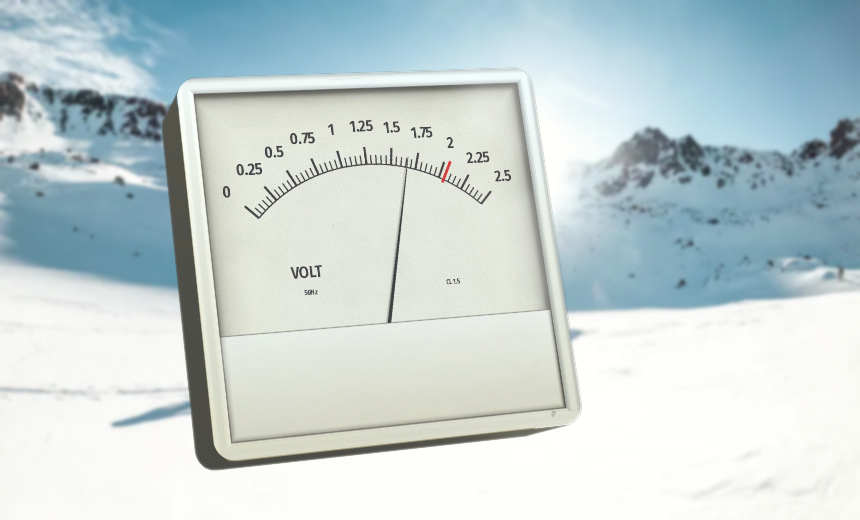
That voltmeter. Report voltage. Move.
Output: 1.65 V
